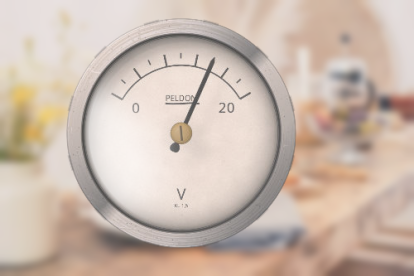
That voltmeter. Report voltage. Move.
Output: 14 V
